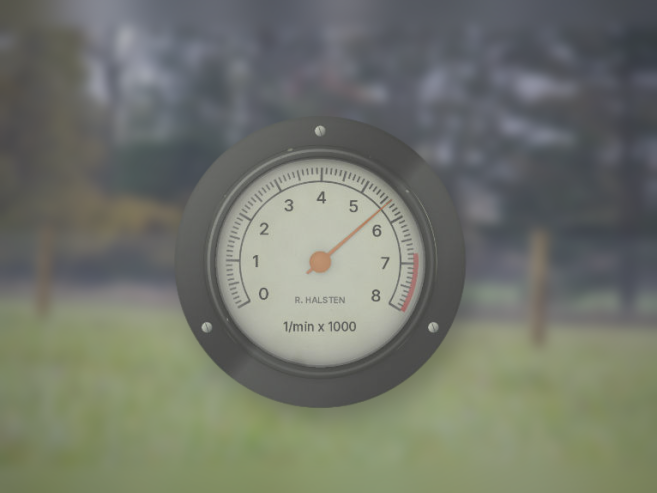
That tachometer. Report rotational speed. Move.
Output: 5600 rpm
